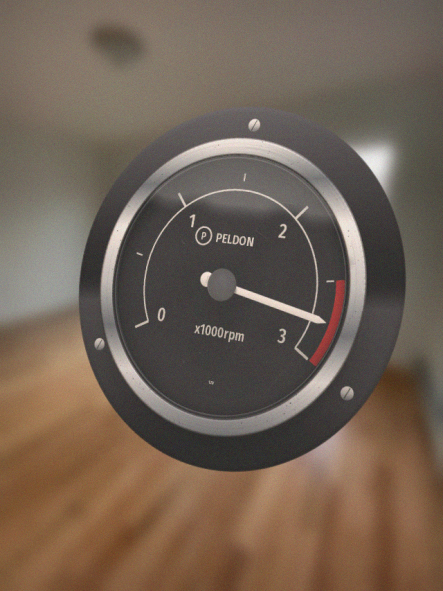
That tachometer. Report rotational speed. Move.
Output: 2750 rpm
